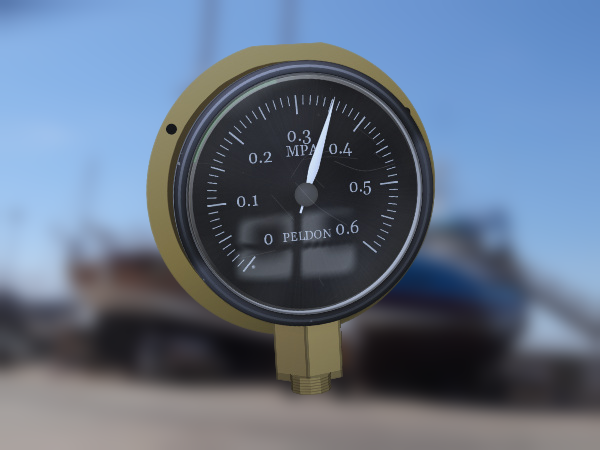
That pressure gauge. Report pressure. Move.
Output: 0.35 MPa
